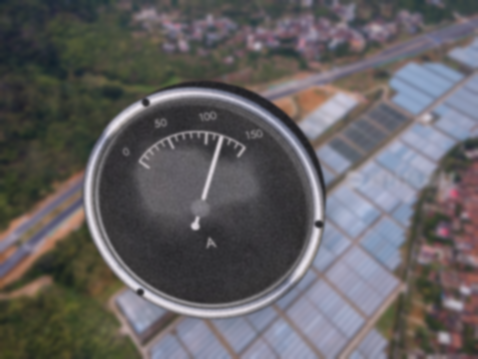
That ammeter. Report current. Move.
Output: 120 A
